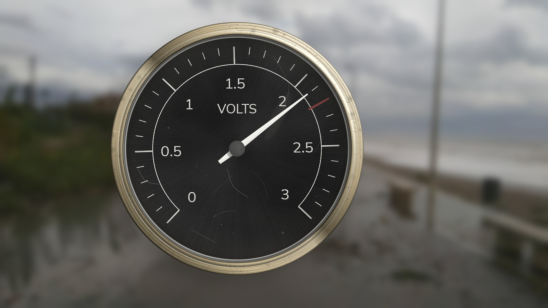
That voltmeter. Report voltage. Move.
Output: 2.1 V
